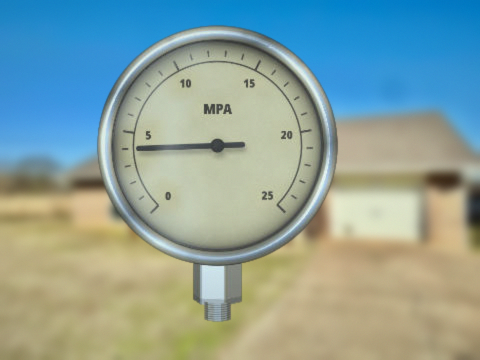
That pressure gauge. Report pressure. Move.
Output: 4 MPa
